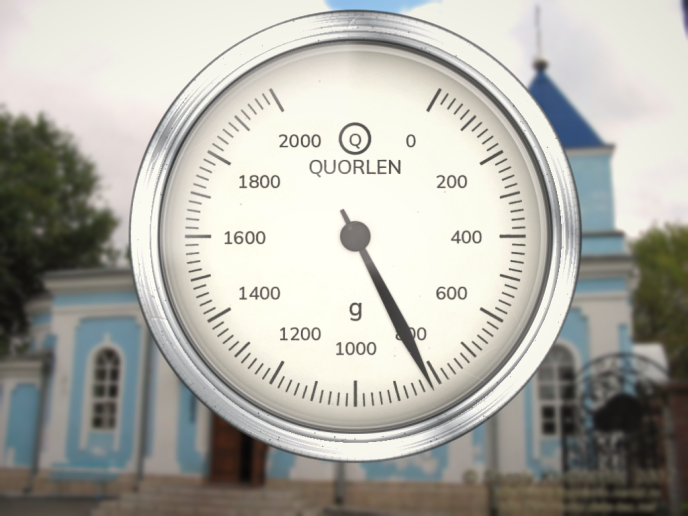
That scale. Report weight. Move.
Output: 820 g
